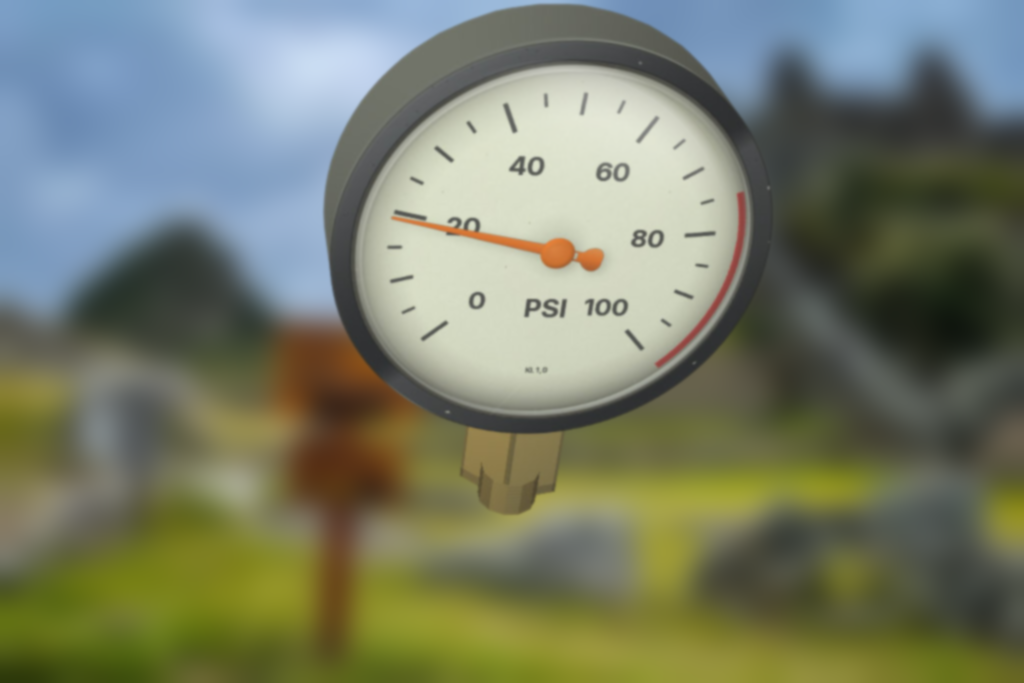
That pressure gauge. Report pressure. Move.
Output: 20 psi
